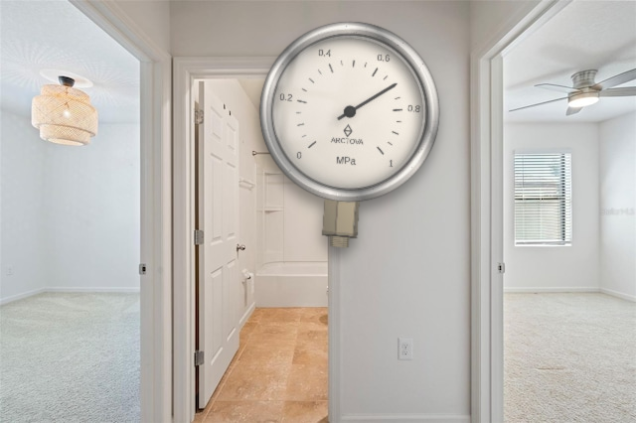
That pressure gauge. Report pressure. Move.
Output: 0.7 MPa
